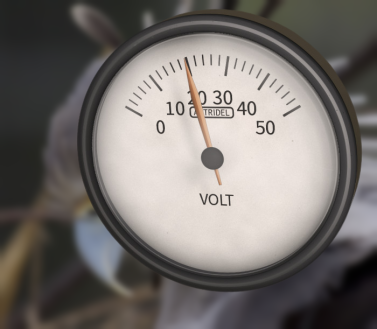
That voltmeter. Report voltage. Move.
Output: 20 V
